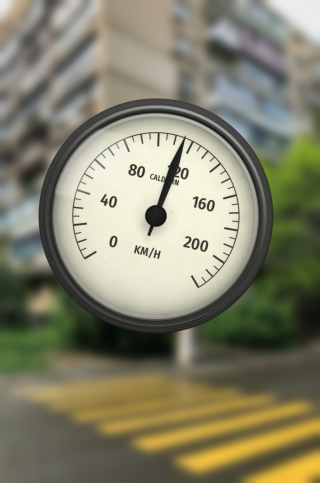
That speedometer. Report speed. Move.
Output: 115 km/h
